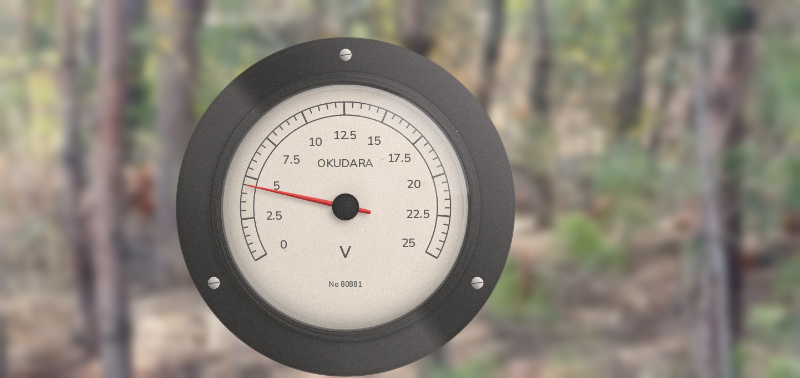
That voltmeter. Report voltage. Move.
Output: 4.5 V
